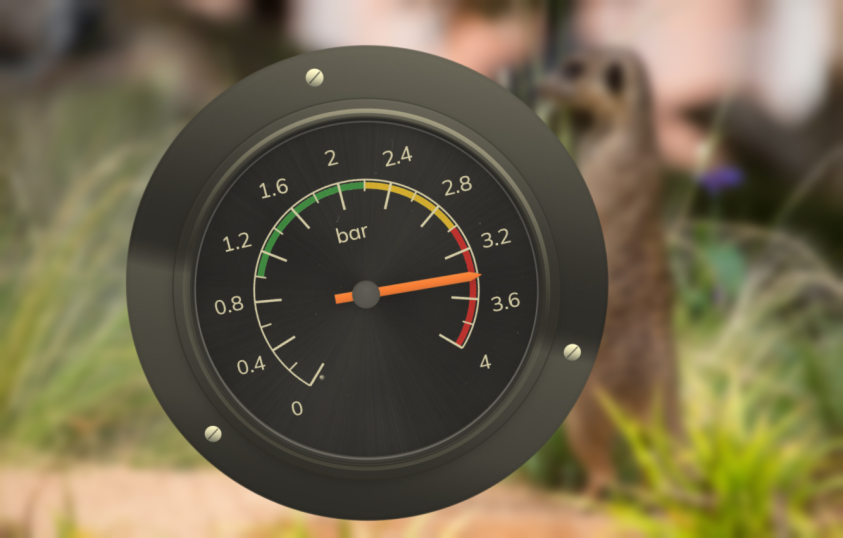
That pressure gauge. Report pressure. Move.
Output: 3.4 bar
